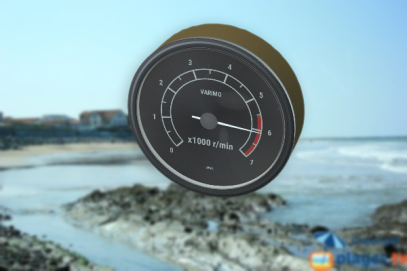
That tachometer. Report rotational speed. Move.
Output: 6000 rpm
